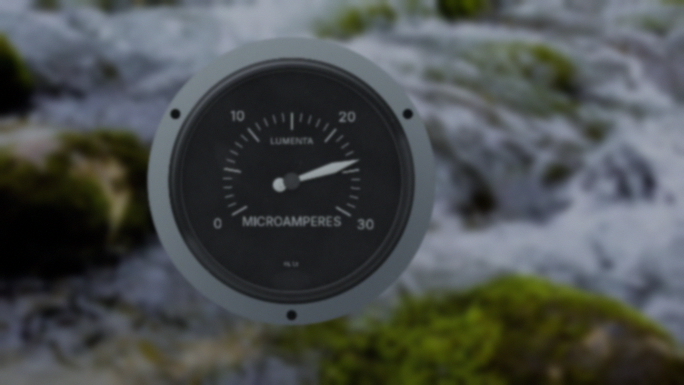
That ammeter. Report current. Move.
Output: 24 µA
